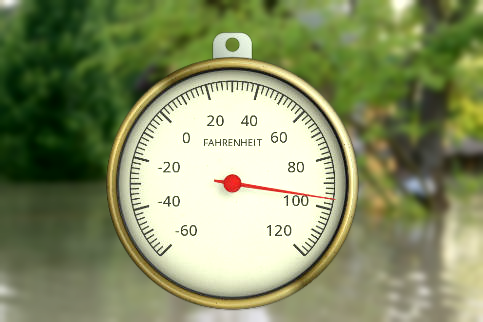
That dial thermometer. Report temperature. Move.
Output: 96 °F
